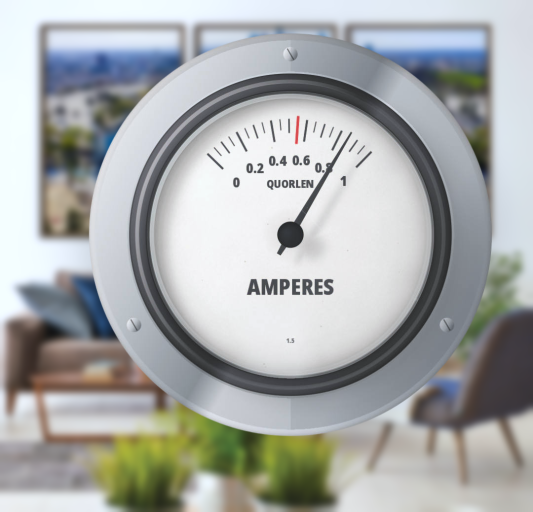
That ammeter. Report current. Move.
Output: 0.85 A
